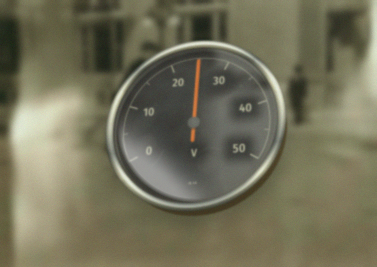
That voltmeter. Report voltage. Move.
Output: 25 V
